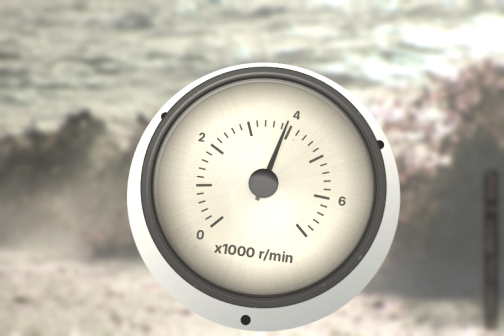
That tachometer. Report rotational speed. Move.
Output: 3900 rpm
